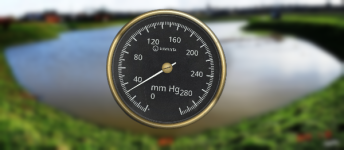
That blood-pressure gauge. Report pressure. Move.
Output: 30 mmHg
